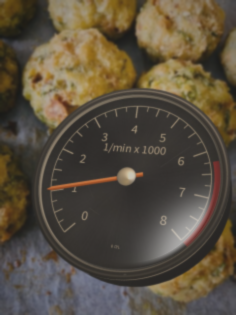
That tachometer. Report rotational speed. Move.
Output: 1000 rpm
